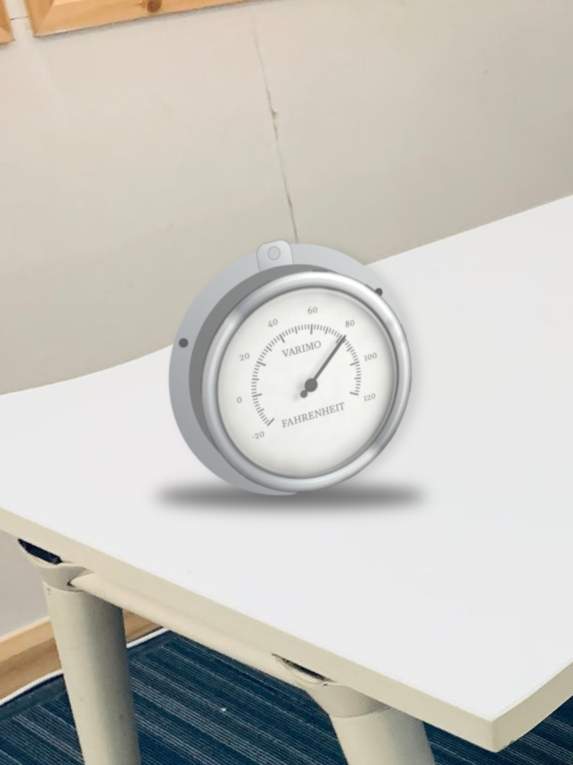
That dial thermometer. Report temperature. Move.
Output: 80 °F
